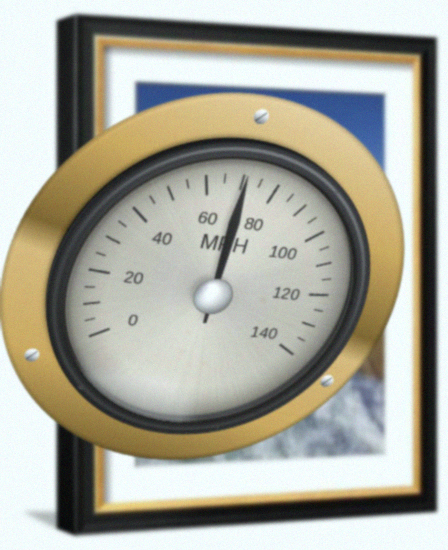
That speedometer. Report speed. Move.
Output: 70 mph
